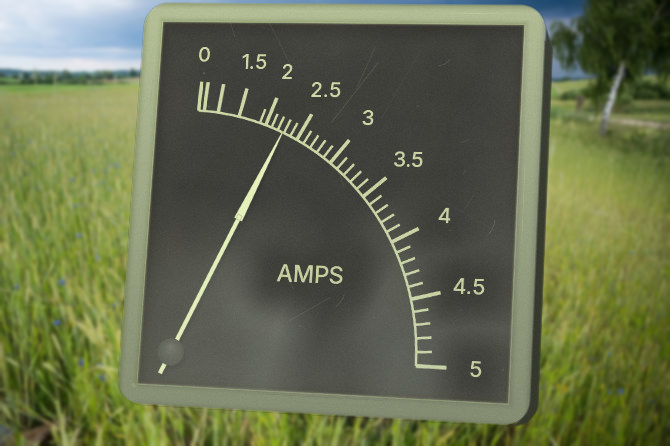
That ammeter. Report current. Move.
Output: 2.3 A
